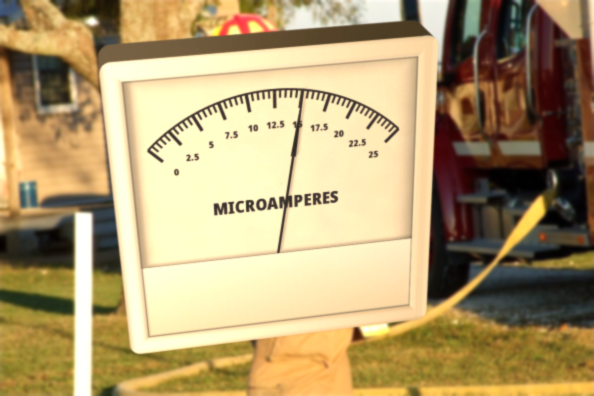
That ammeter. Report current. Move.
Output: 15 µA
